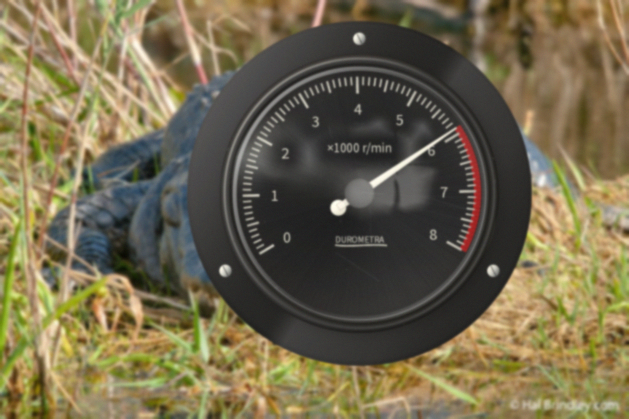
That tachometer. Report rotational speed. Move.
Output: 5900 rpm
